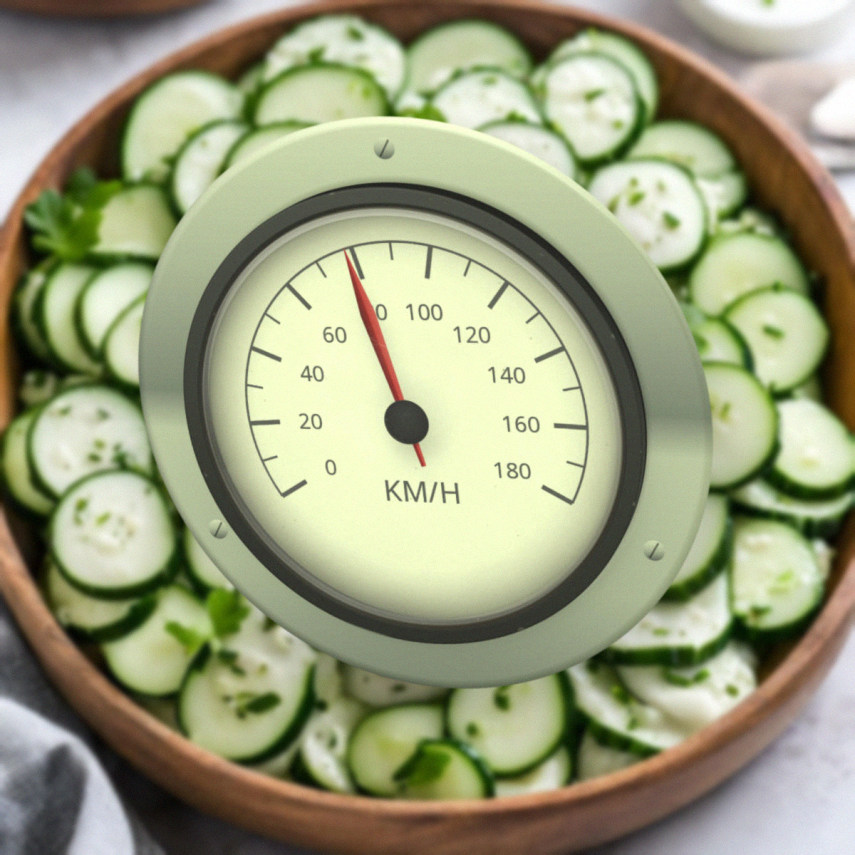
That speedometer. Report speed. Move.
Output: 80 km/h
